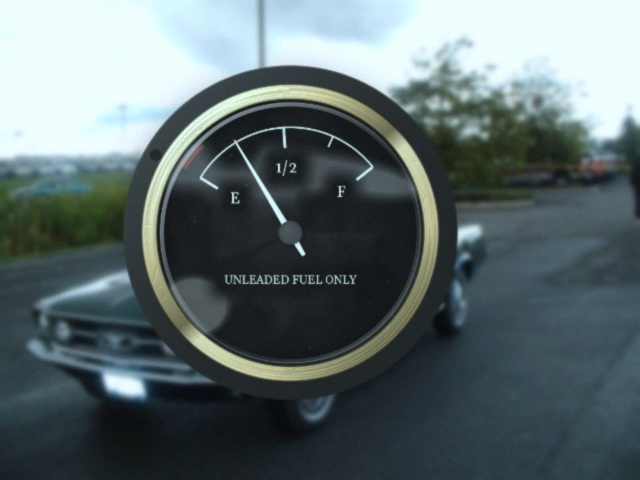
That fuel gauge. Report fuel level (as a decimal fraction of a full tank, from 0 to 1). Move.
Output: 0.25
